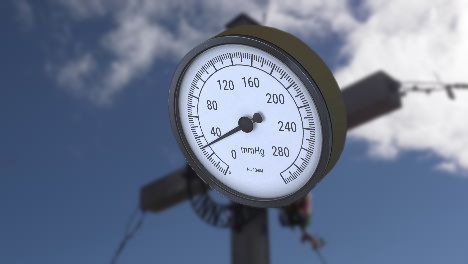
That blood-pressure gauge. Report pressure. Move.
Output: 30 mmHg
